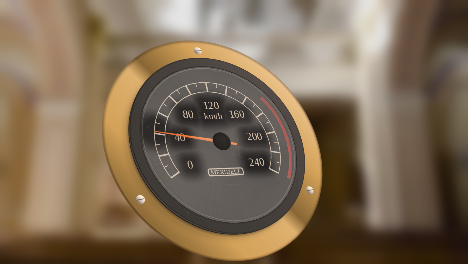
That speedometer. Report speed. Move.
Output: 40 km/h
